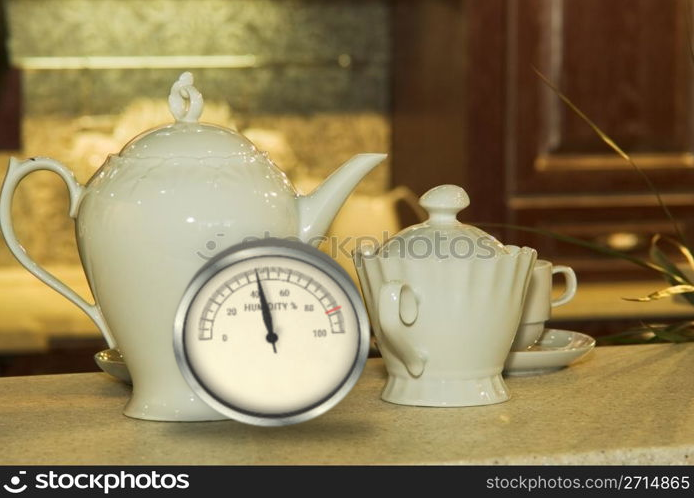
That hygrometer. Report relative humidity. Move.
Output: 45 %
